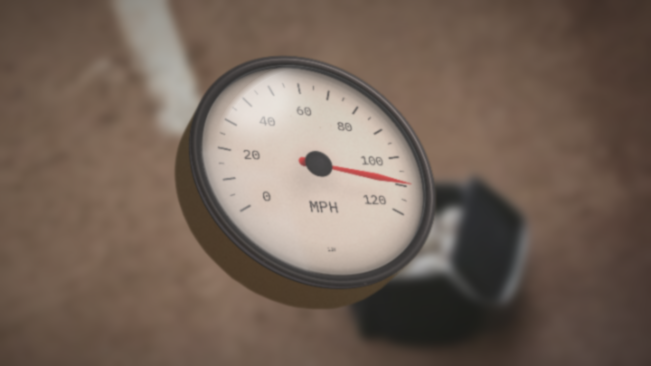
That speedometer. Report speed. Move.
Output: 110 mph
